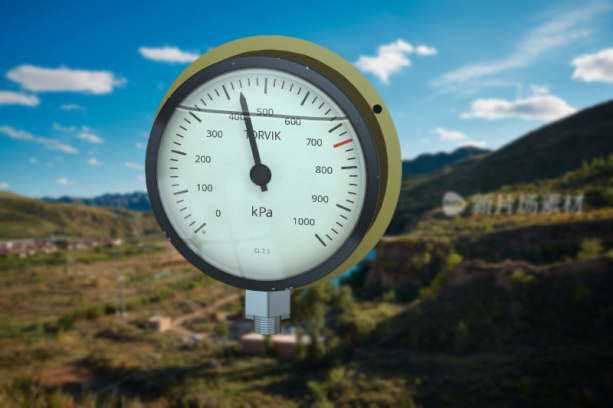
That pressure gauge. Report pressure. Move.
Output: 440 kPa
